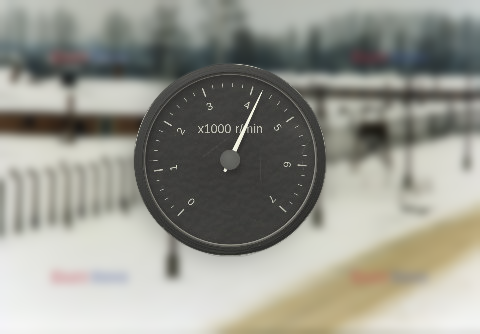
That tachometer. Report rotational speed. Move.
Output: 4200 rpm
